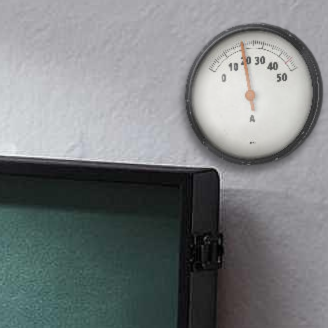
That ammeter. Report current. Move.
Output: 20 A
